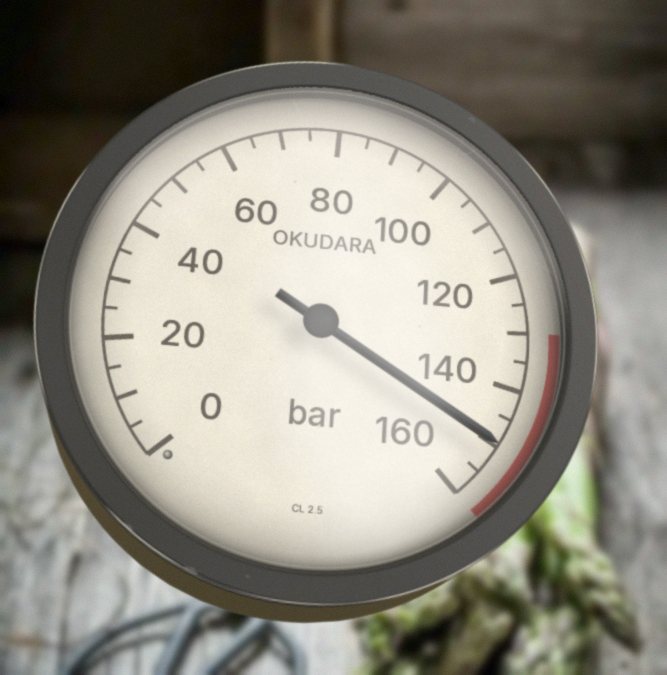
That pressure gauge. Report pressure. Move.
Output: 150 bar
